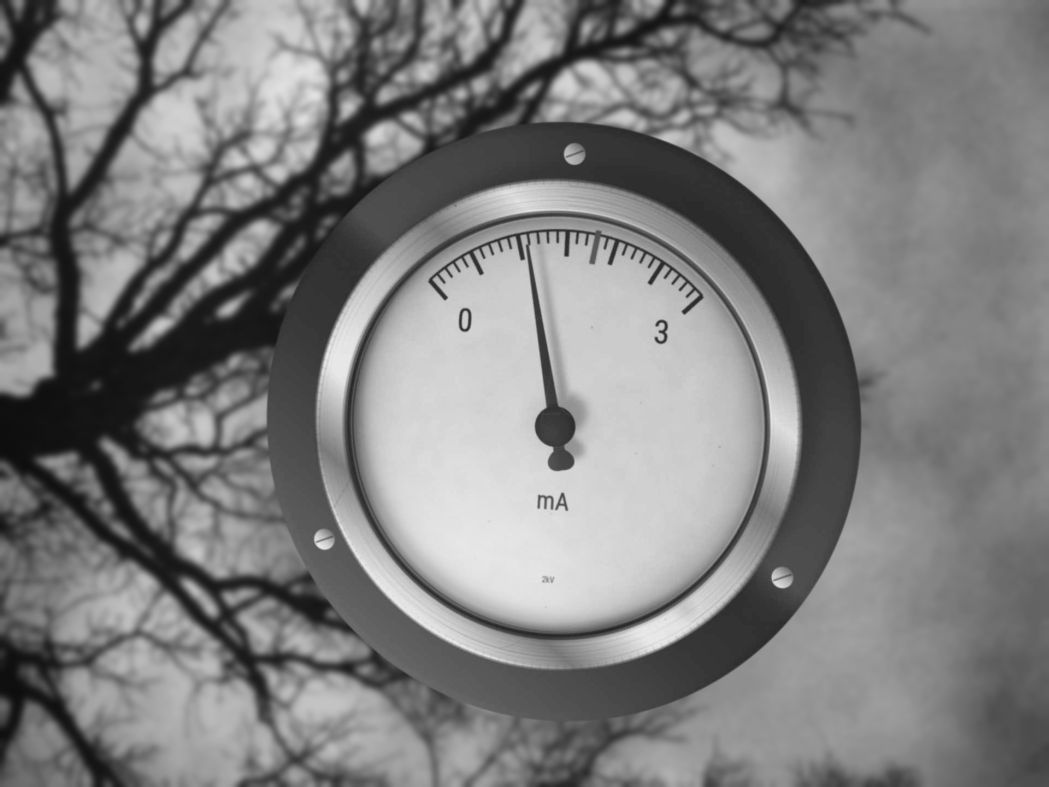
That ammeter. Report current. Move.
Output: 1.1 mA
